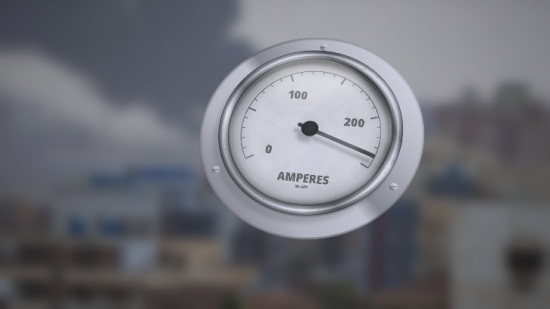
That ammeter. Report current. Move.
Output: 240 A
